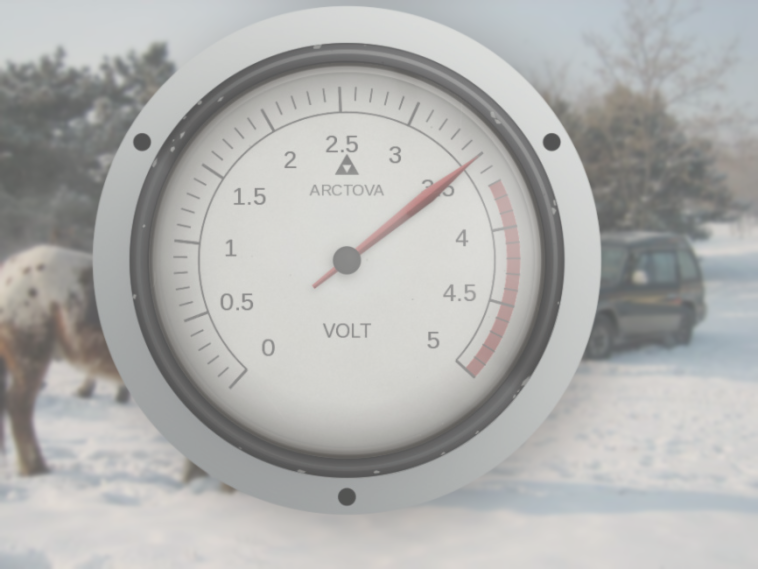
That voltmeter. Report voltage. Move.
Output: 3.5 V
